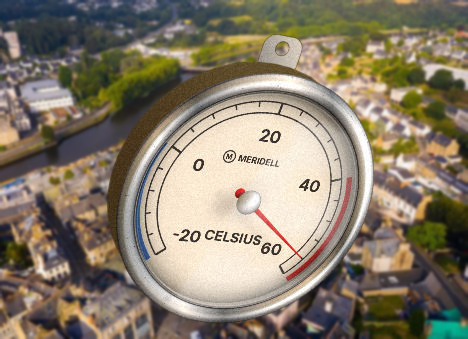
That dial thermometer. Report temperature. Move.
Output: 56 °C
